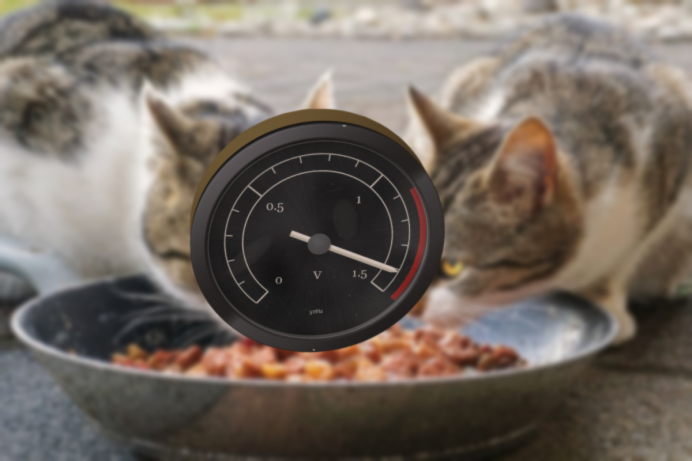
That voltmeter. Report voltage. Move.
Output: 1.4 V
